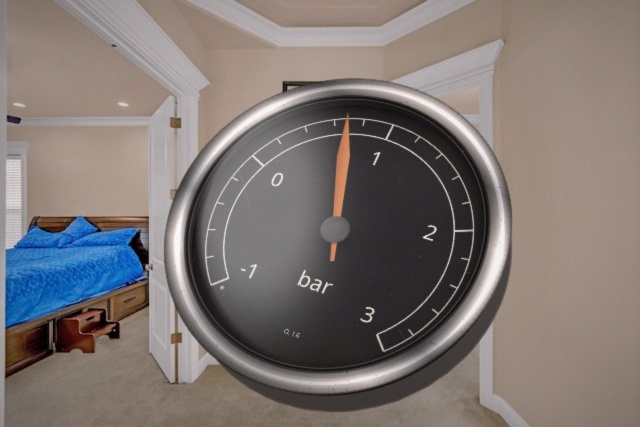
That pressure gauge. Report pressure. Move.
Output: 0.7 bar
